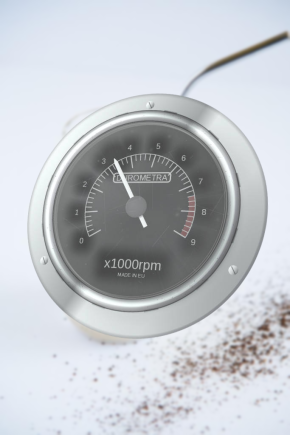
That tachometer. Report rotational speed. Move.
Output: 3400 rpm
